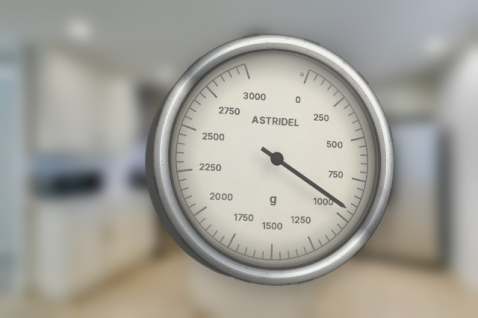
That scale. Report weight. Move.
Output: 950 g
